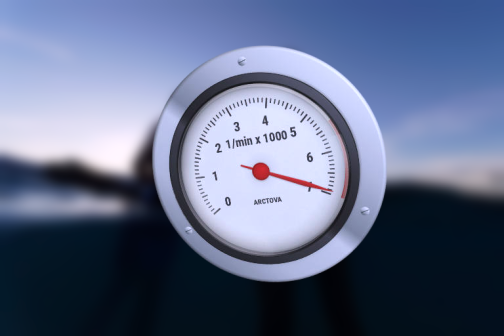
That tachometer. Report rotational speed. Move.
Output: 6900 rpm
